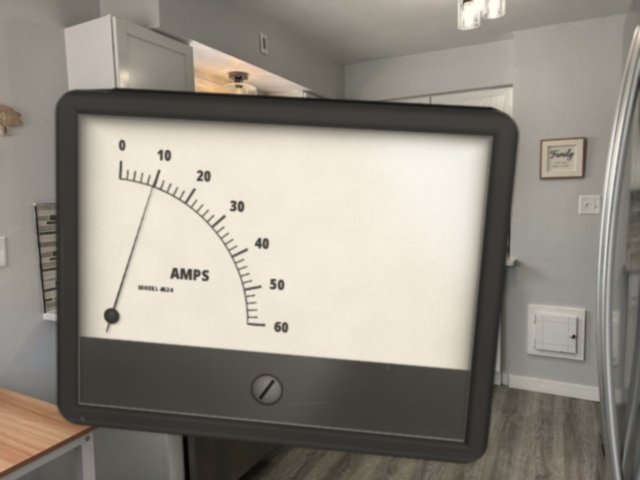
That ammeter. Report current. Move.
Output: 10 A
